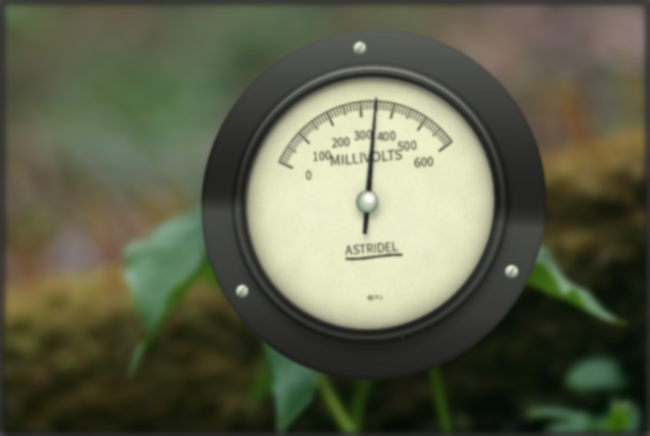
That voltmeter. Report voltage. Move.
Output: 350 mV
